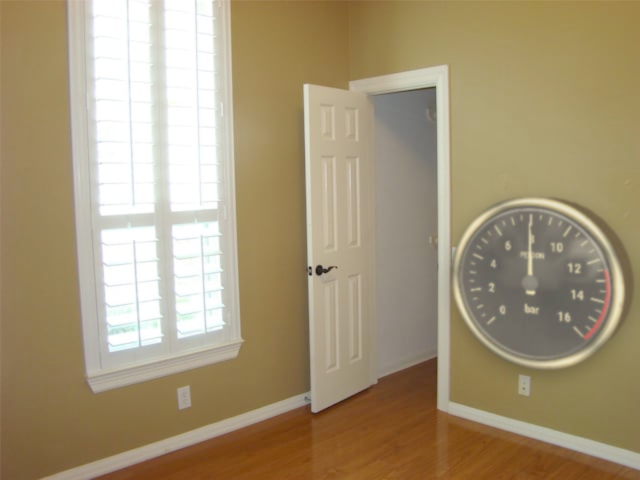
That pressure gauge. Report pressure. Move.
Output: 8 bar
